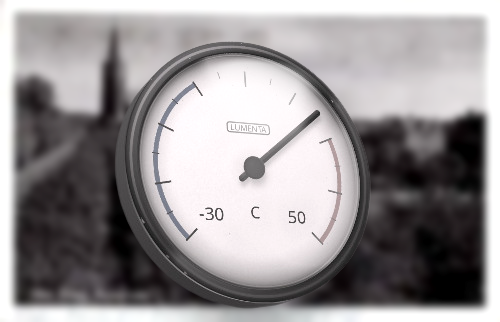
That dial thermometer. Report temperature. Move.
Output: 25 °C
